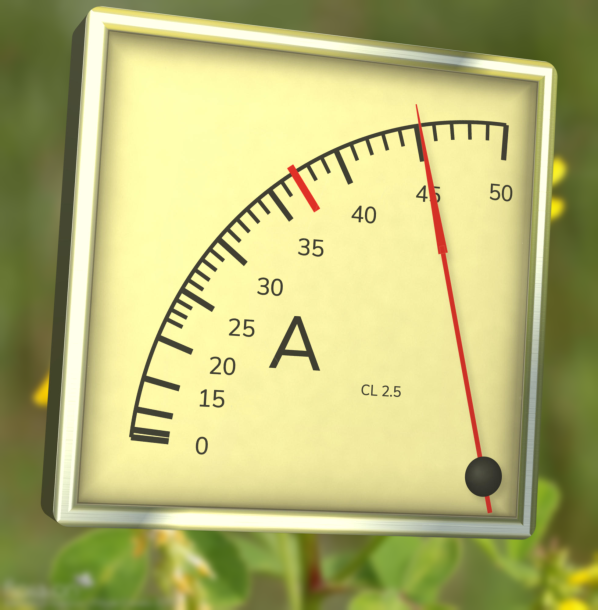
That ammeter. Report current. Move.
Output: 45 A
